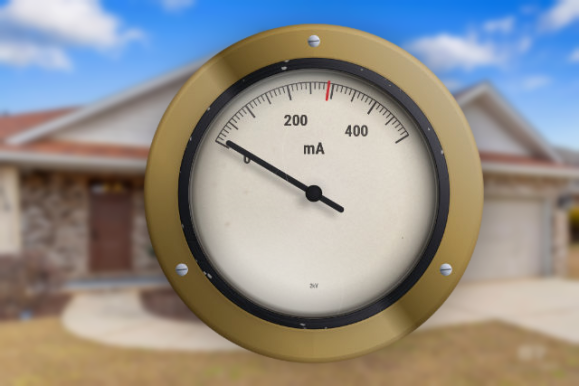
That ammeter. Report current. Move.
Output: 10 mA
